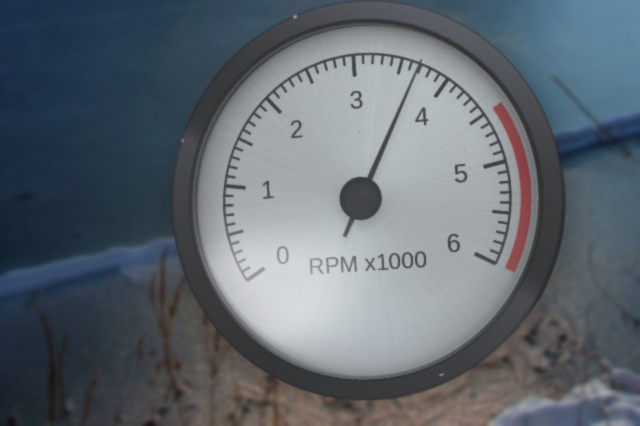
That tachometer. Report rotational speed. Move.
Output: 3700 rpm
